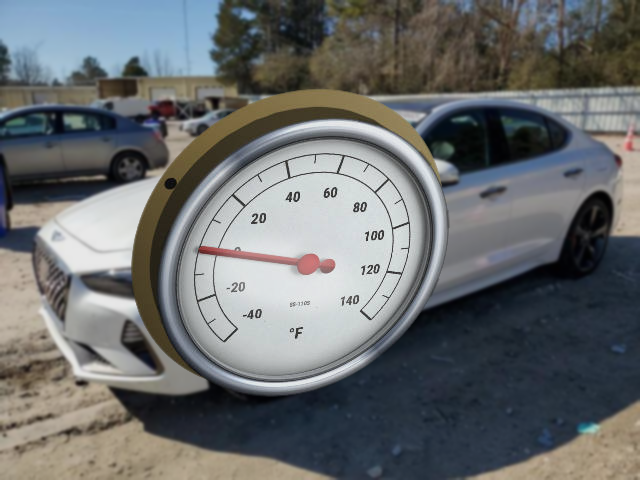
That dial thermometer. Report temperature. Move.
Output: 0 °F
